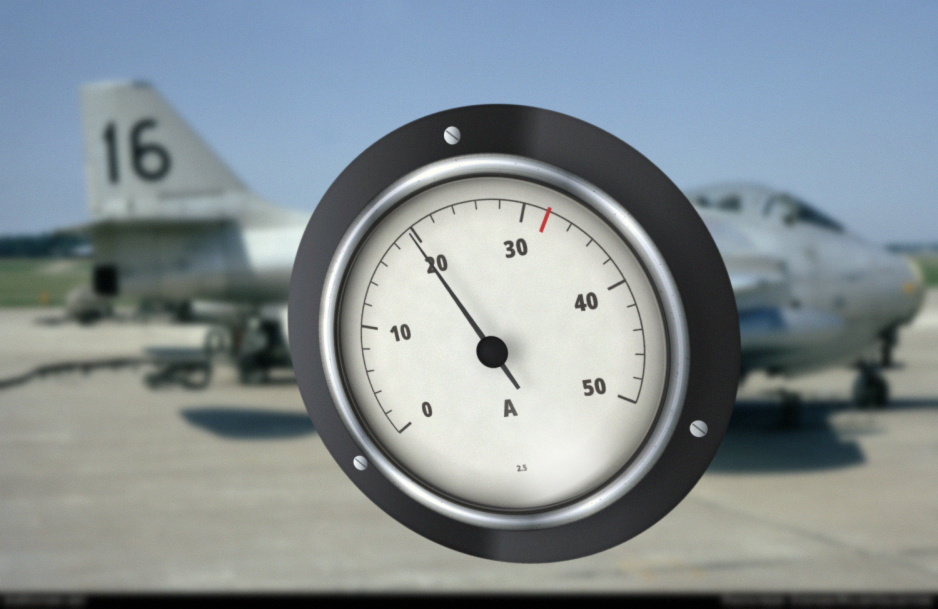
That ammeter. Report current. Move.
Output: 20 A
